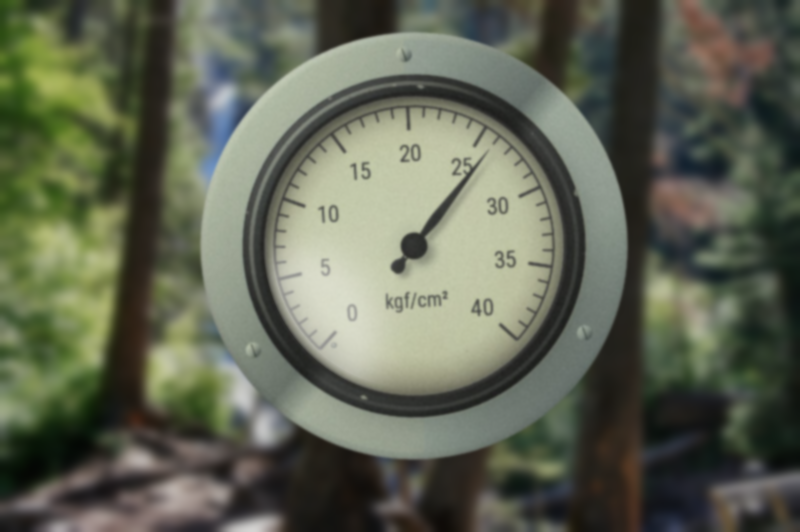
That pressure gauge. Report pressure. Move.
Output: 26 kg/cm²
